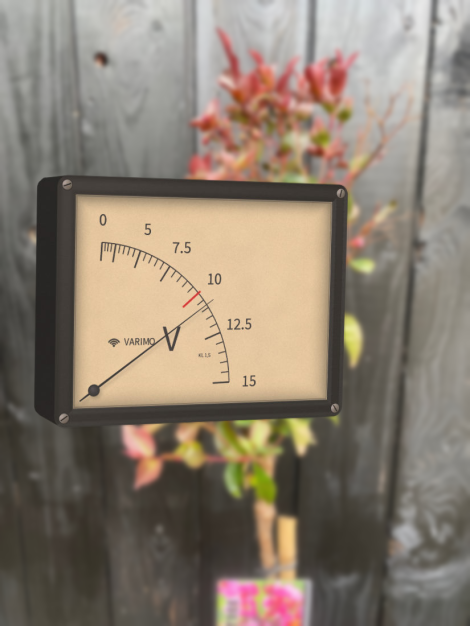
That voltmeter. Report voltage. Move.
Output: 10.75 V
